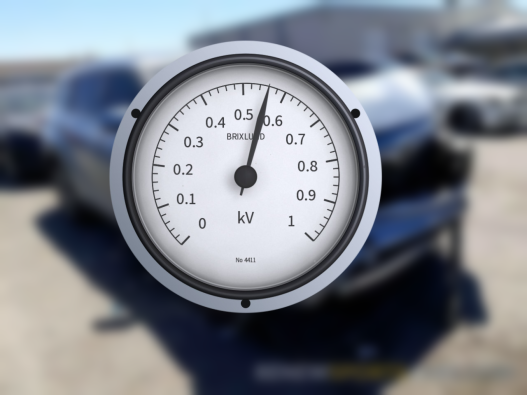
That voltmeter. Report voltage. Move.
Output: 0.56 kV
